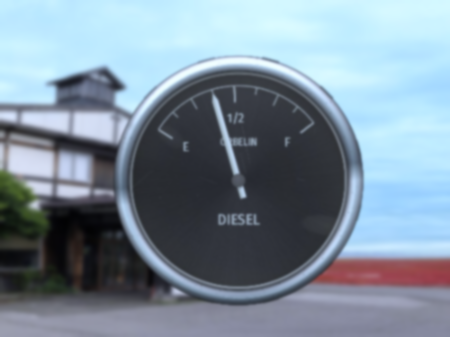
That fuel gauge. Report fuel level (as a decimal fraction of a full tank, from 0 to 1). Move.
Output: 0.375
